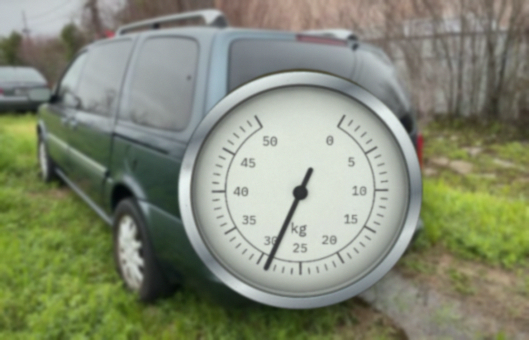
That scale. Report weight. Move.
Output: 29 kg
